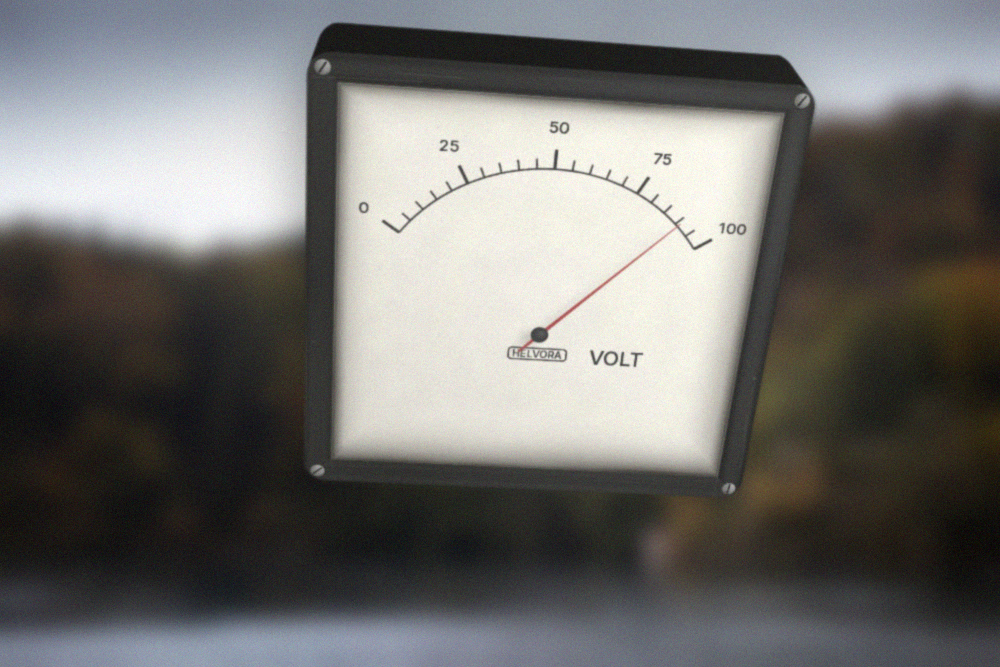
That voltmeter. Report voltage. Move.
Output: 90 V
